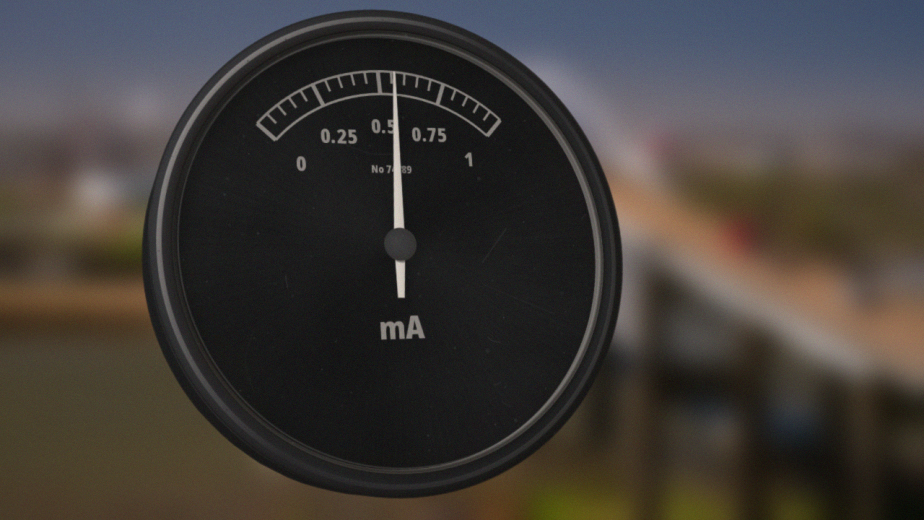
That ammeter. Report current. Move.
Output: 0.55 mA
